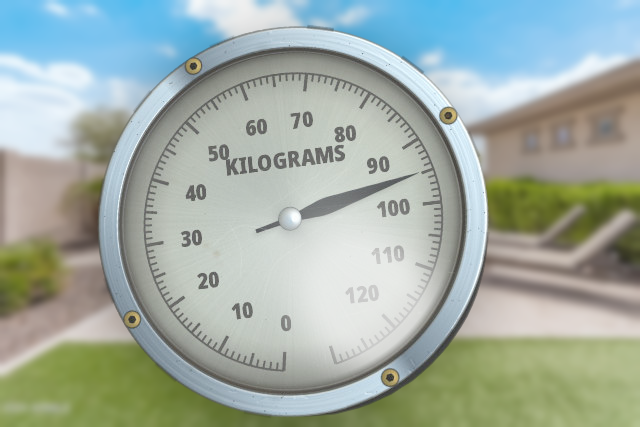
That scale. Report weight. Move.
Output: 95 kg
